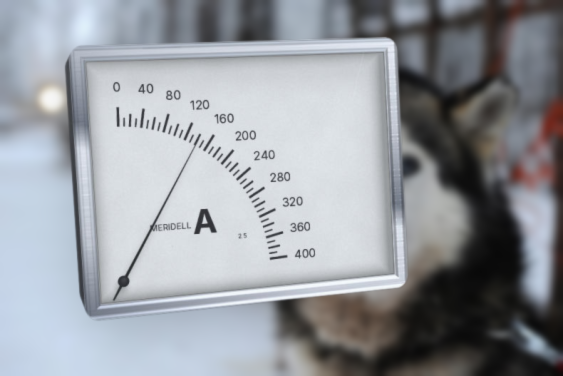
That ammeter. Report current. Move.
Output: 140 A
